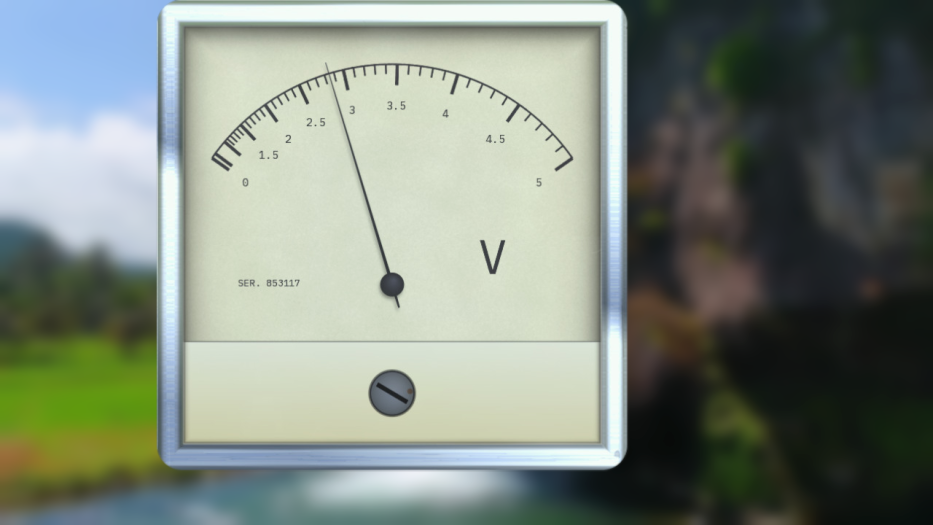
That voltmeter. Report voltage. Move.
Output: 2.85 V
